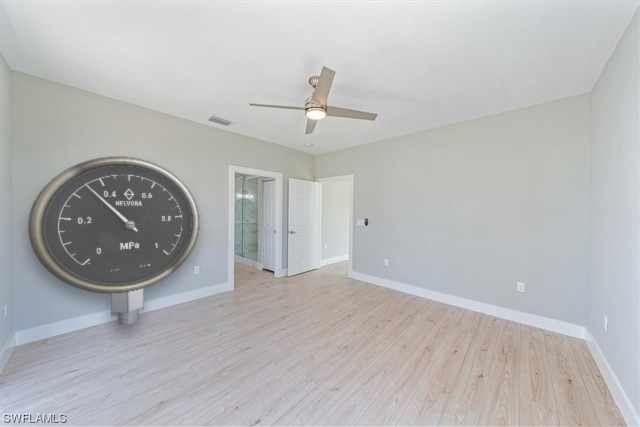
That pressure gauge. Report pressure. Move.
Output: 0.35 MPa
